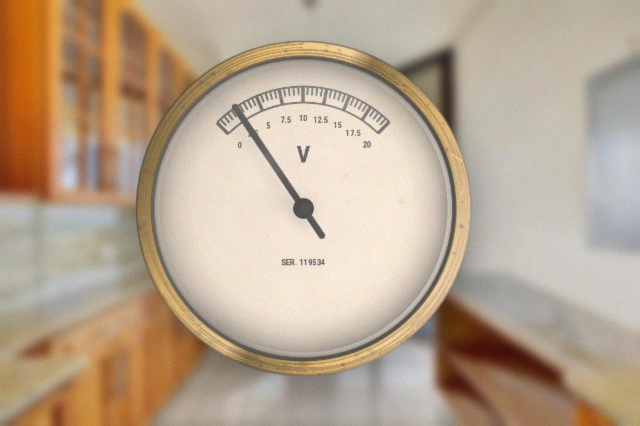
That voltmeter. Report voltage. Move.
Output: 2.5 V
